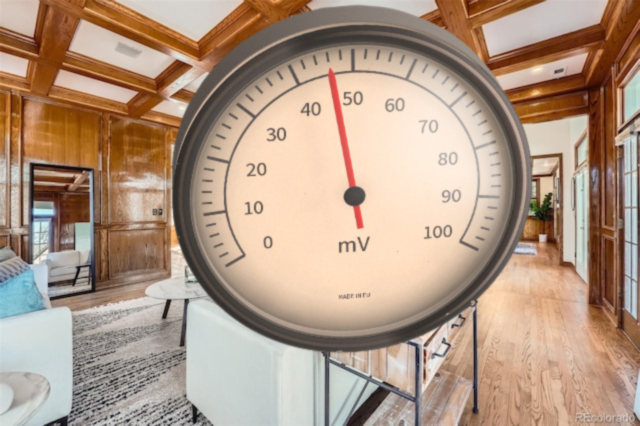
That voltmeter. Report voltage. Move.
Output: 46 mV
